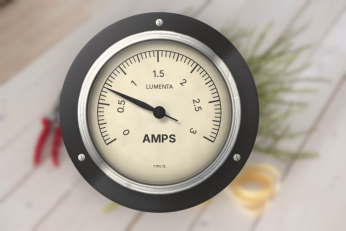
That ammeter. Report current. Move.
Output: 0.7 A
